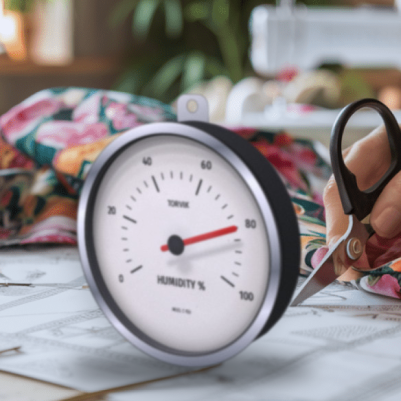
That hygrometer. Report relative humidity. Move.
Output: 80 %
